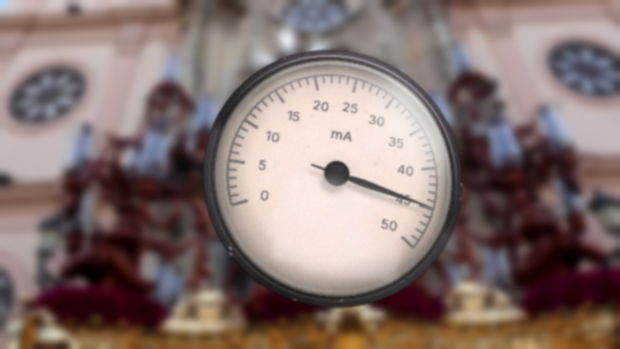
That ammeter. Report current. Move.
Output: 45 mA
